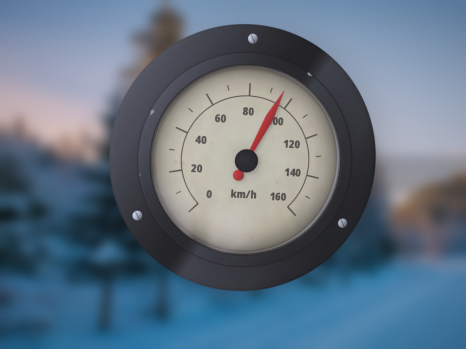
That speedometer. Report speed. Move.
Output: 95 km/h
